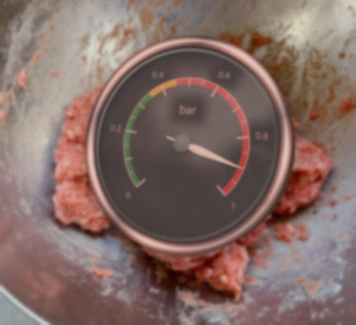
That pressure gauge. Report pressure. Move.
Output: 0.9 bar
